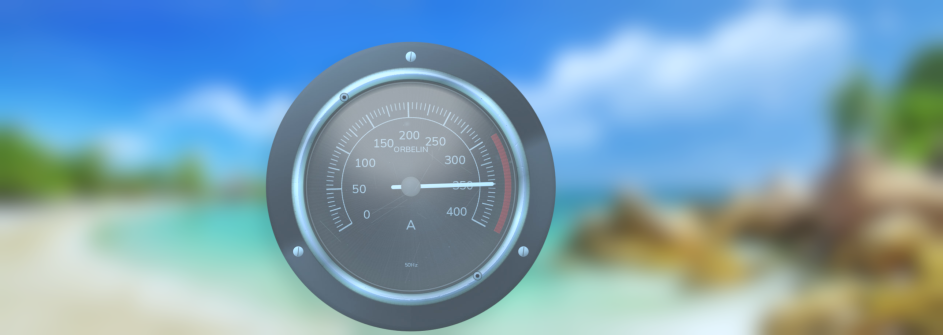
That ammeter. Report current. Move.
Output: 350 A
